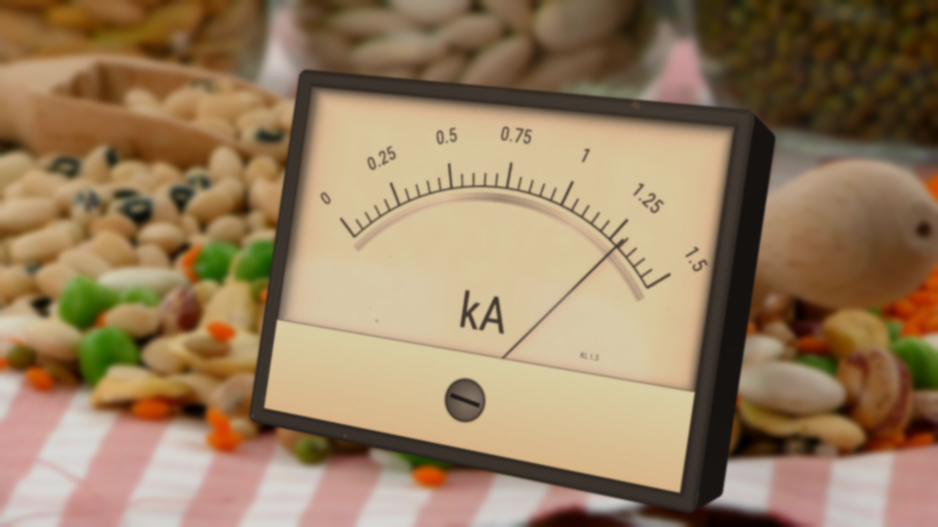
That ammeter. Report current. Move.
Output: 1.3 kA
